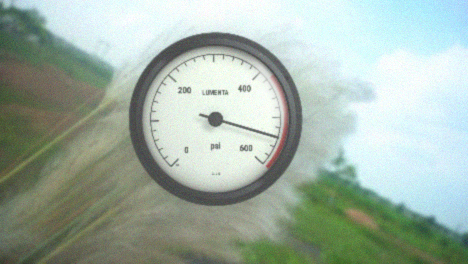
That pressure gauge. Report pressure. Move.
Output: 540 psi
